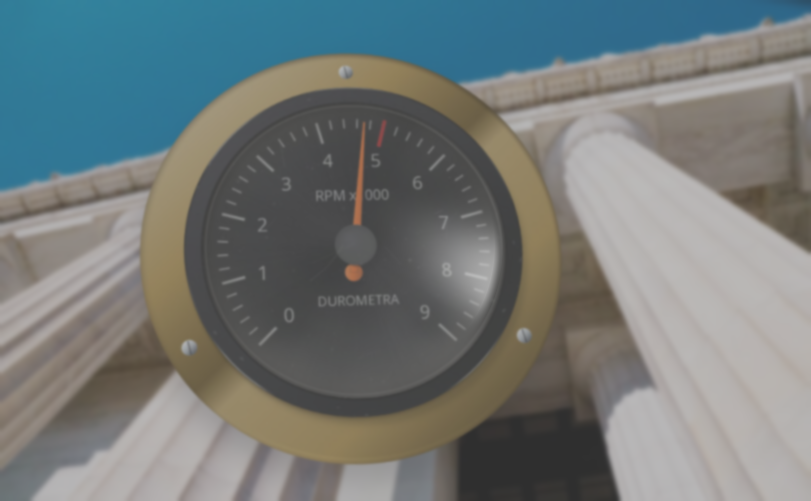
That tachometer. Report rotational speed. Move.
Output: 4700 rpm
